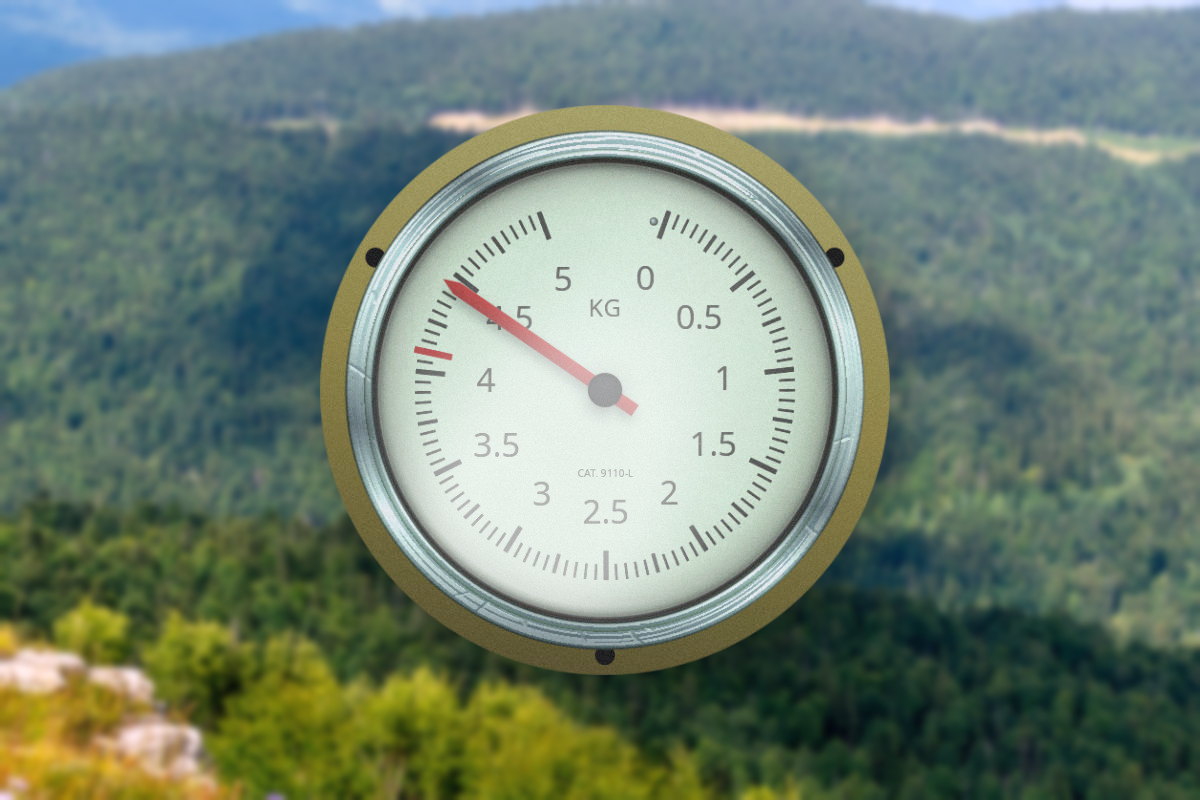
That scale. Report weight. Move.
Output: 4.45 kg
